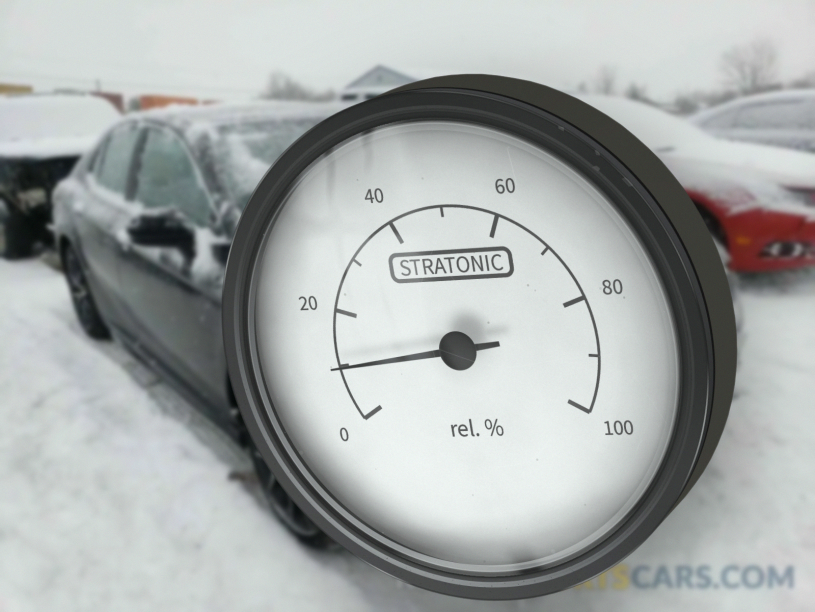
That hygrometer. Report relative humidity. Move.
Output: 10 %
